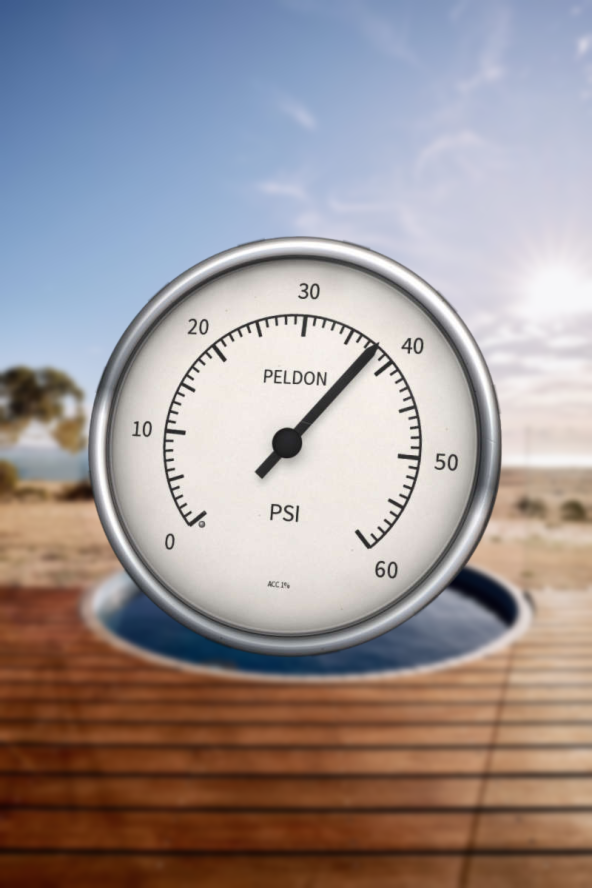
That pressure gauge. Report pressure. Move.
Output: 38 psi
